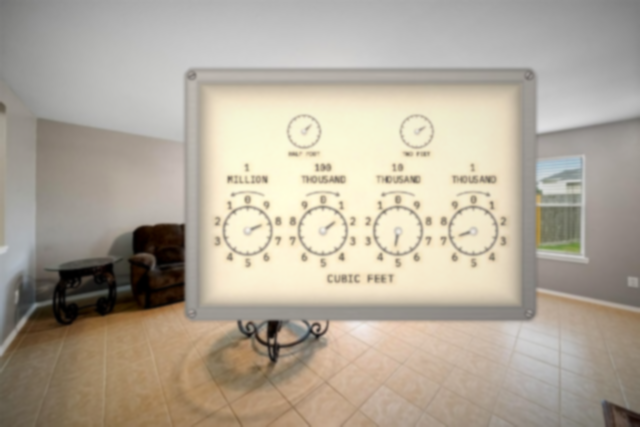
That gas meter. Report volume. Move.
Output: 814700 ft³
